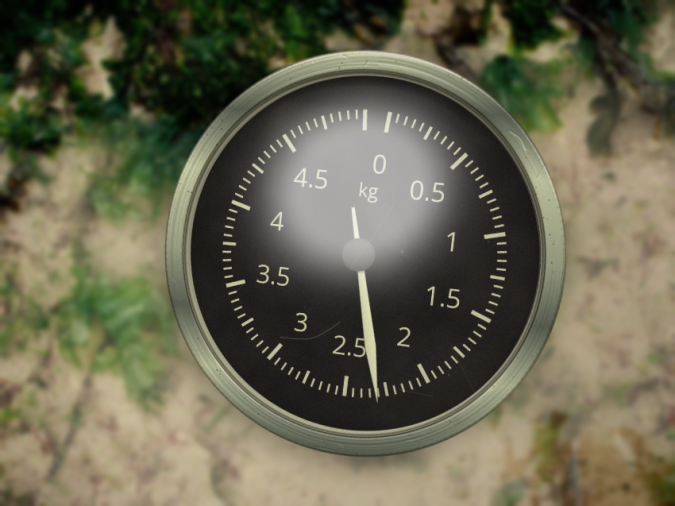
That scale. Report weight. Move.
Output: 2.3 kg
